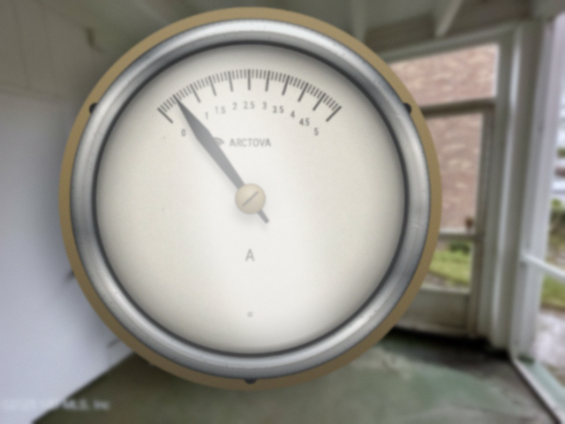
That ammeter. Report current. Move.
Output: 0.5 A
